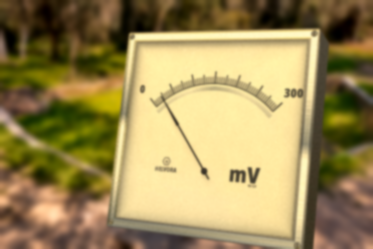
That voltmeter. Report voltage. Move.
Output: 25 mV
